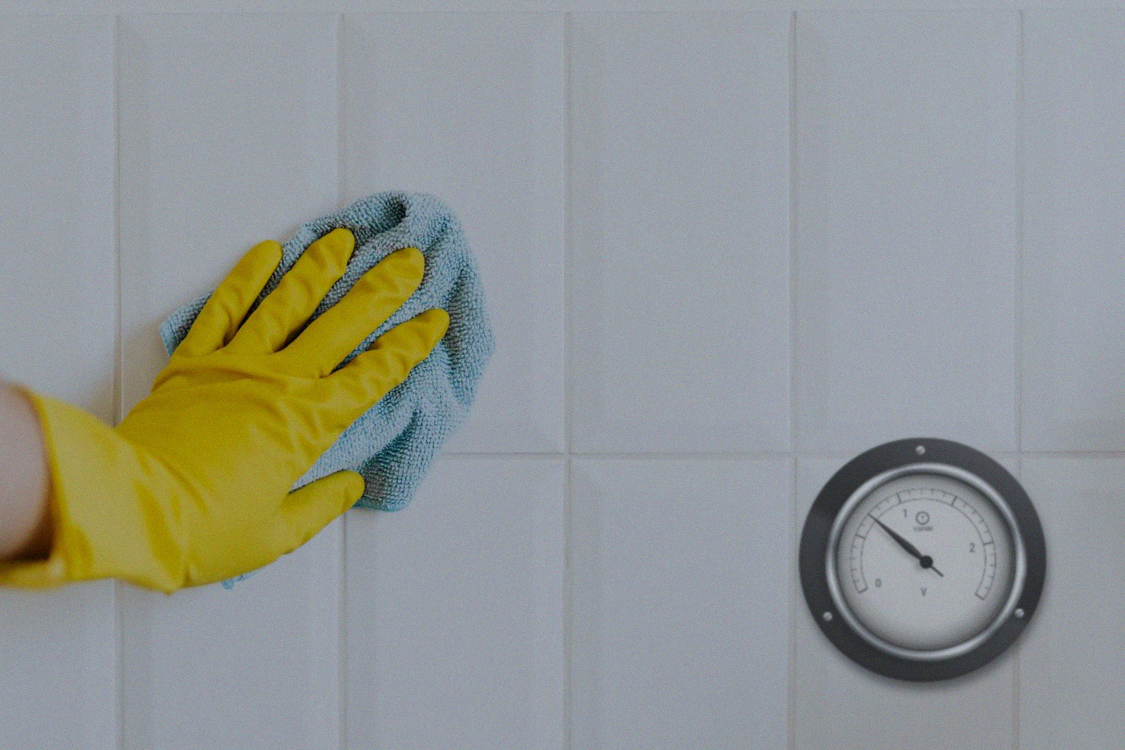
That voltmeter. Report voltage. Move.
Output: 0.7 V
